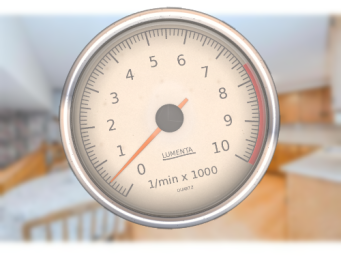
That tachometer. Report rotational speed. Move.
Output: 500 rpm
